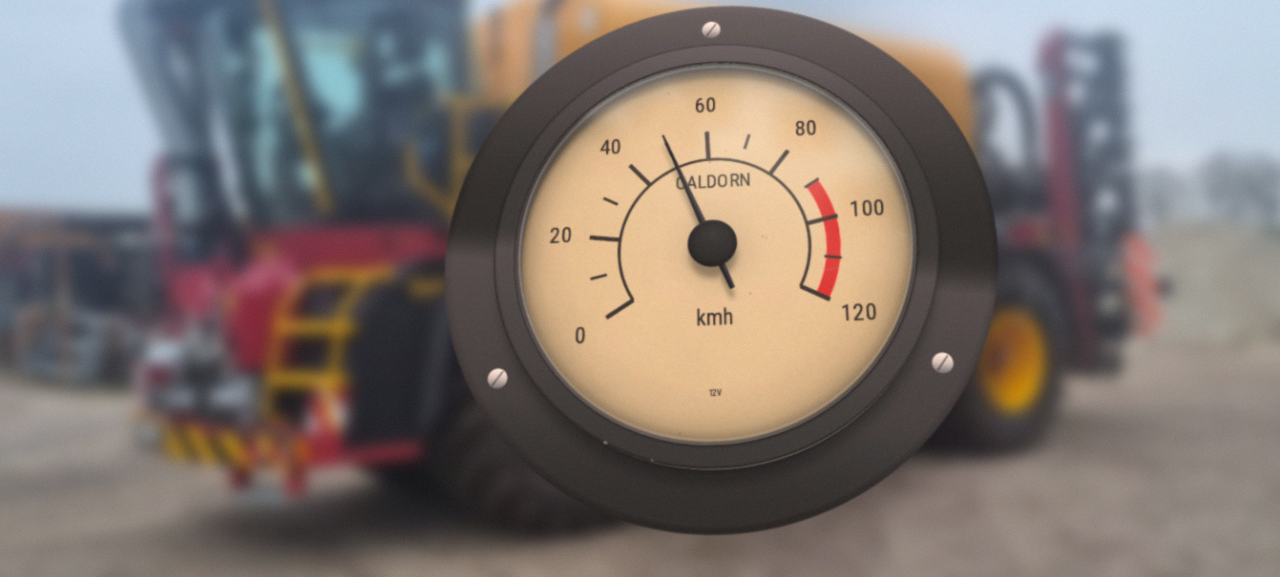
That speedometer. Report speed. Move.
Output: 50 km/h
